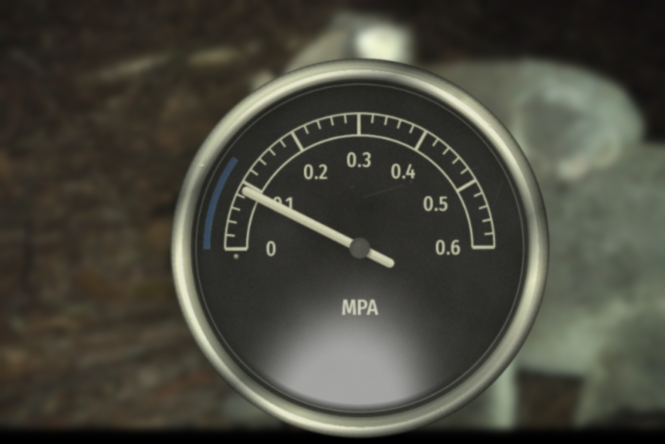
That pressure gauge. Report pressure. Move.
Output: 0.09 MPa
